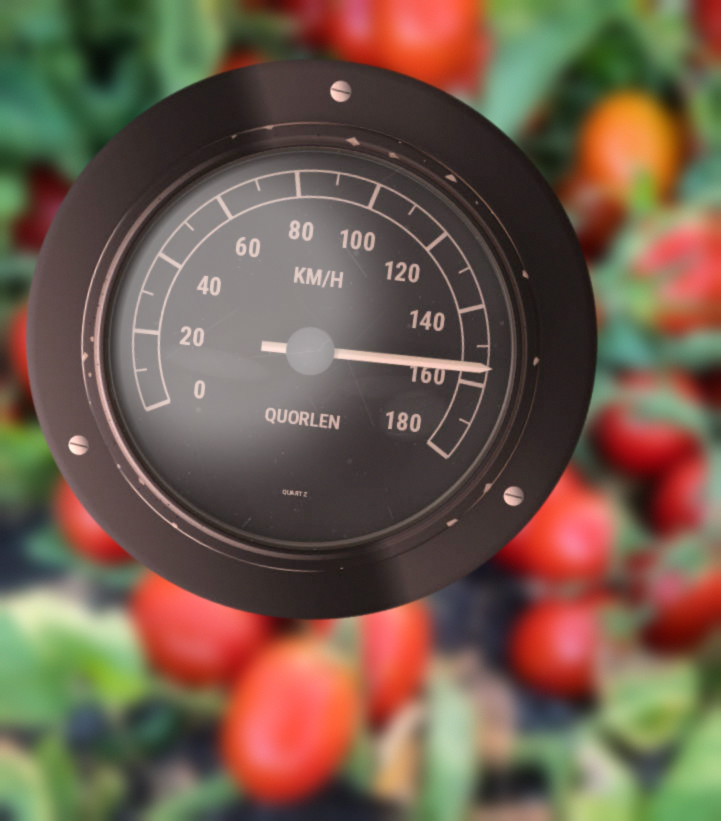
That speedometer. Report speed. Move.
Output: 155 km/h
